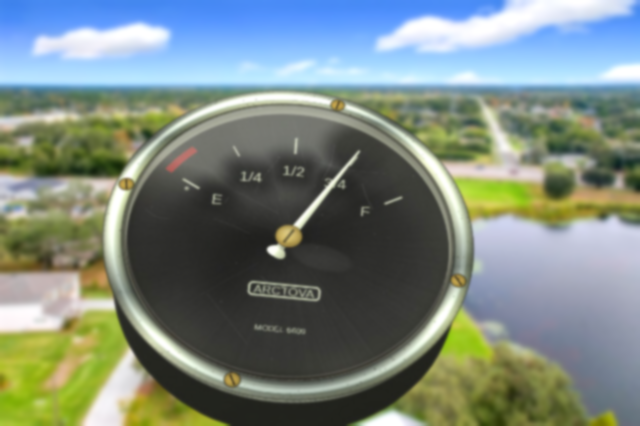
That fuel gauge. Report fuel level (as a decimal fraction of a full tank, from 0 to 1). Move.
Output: 0.75
